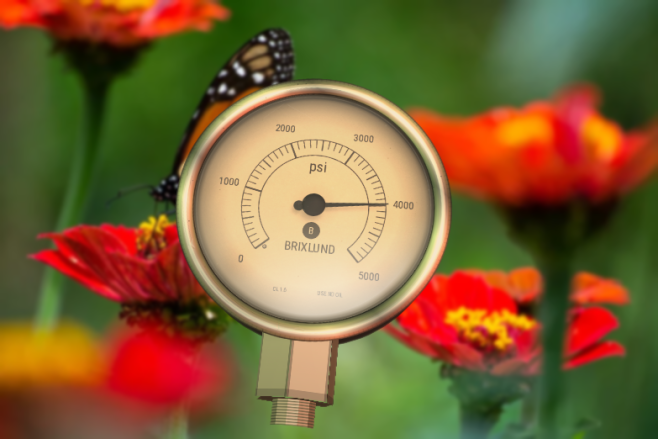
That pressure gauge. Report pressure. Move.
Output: 4000 psi
